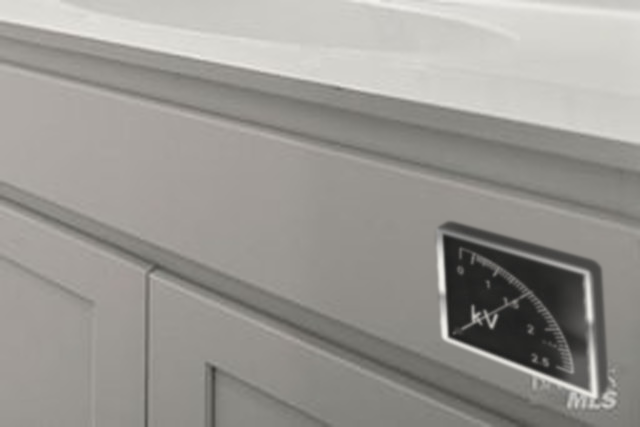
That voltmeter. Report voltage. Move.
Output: 1.5 kV
